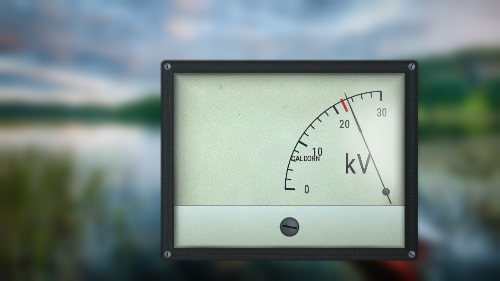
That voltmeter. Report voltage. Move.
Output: 23 kV
